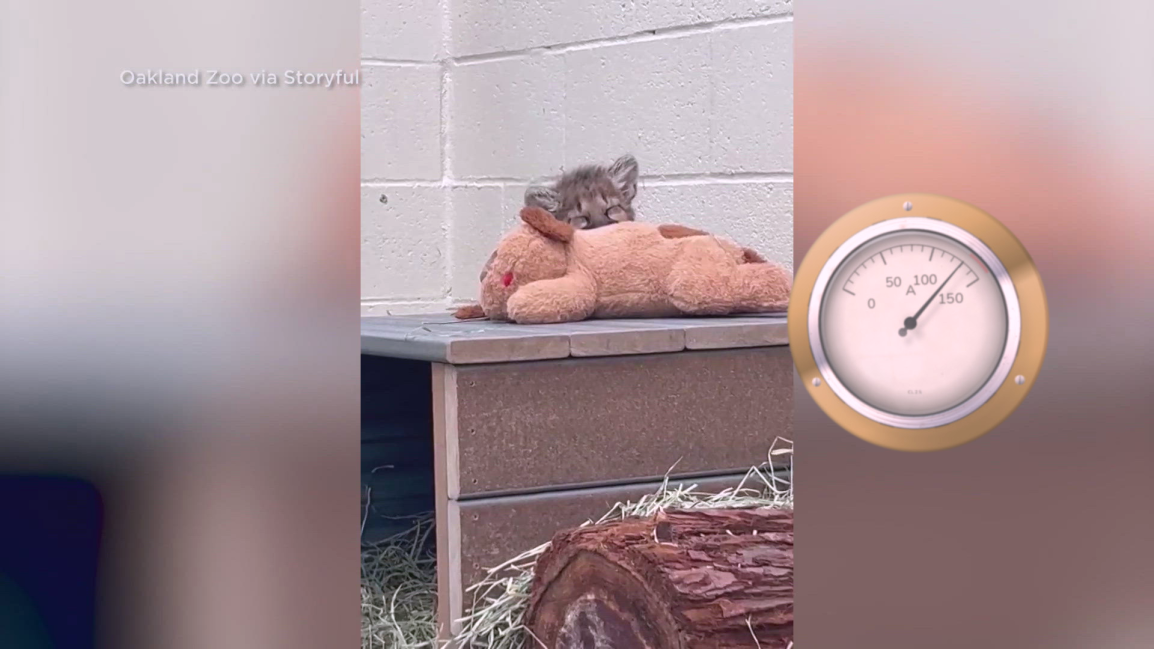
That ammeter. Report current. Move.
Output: 130 A
